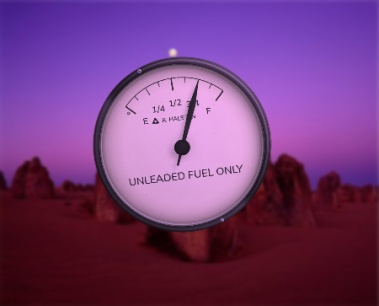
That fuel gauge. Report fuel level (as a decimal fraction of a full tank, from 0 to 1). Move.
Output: 0.75
